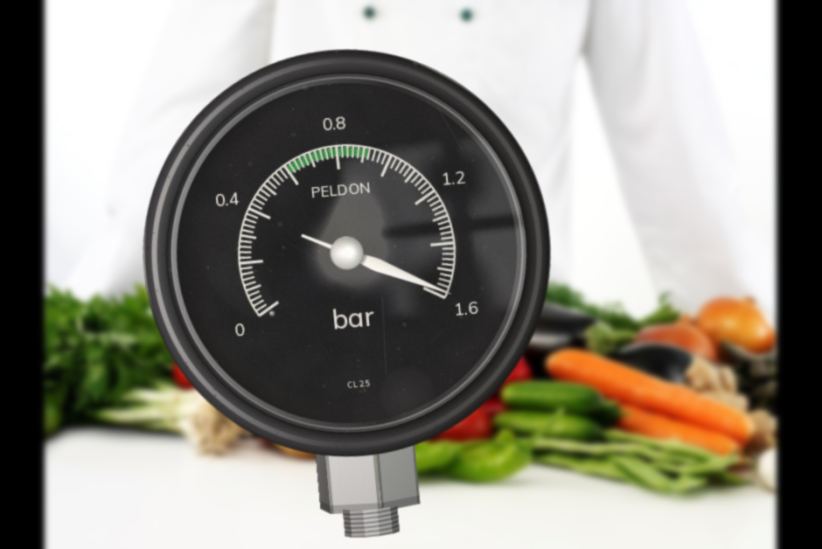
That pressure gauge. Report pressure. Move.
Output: 1.58 bar
